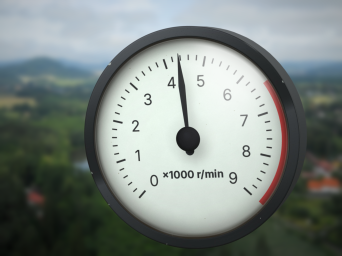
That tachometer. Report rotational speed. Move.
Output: 4400 rpm
